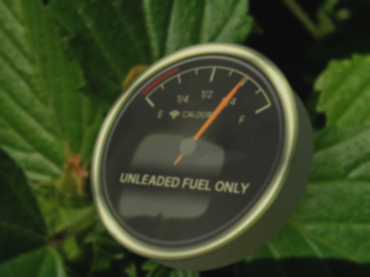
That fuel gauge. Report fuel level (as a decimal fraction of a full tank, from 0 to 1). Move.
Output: 0.75
